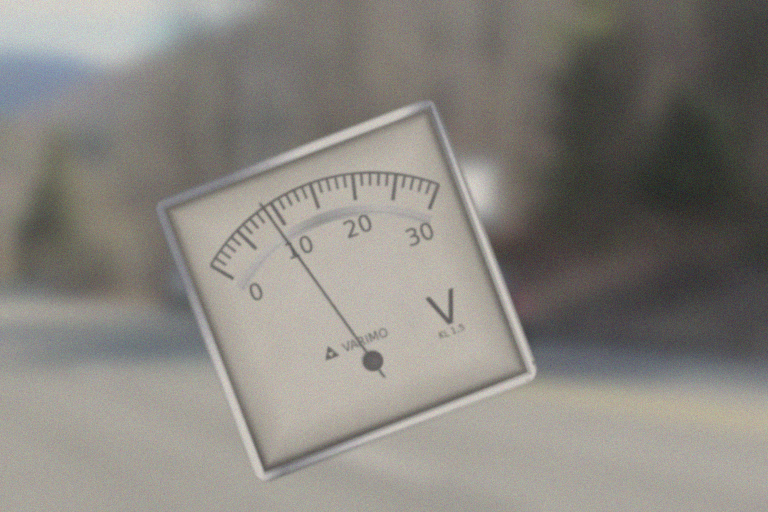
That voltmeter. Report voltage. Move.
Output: 9 V
